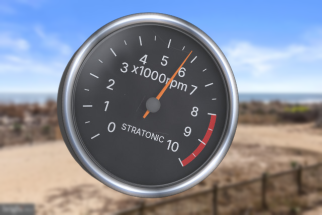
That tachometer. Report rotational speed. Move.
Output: 5750 rpm
